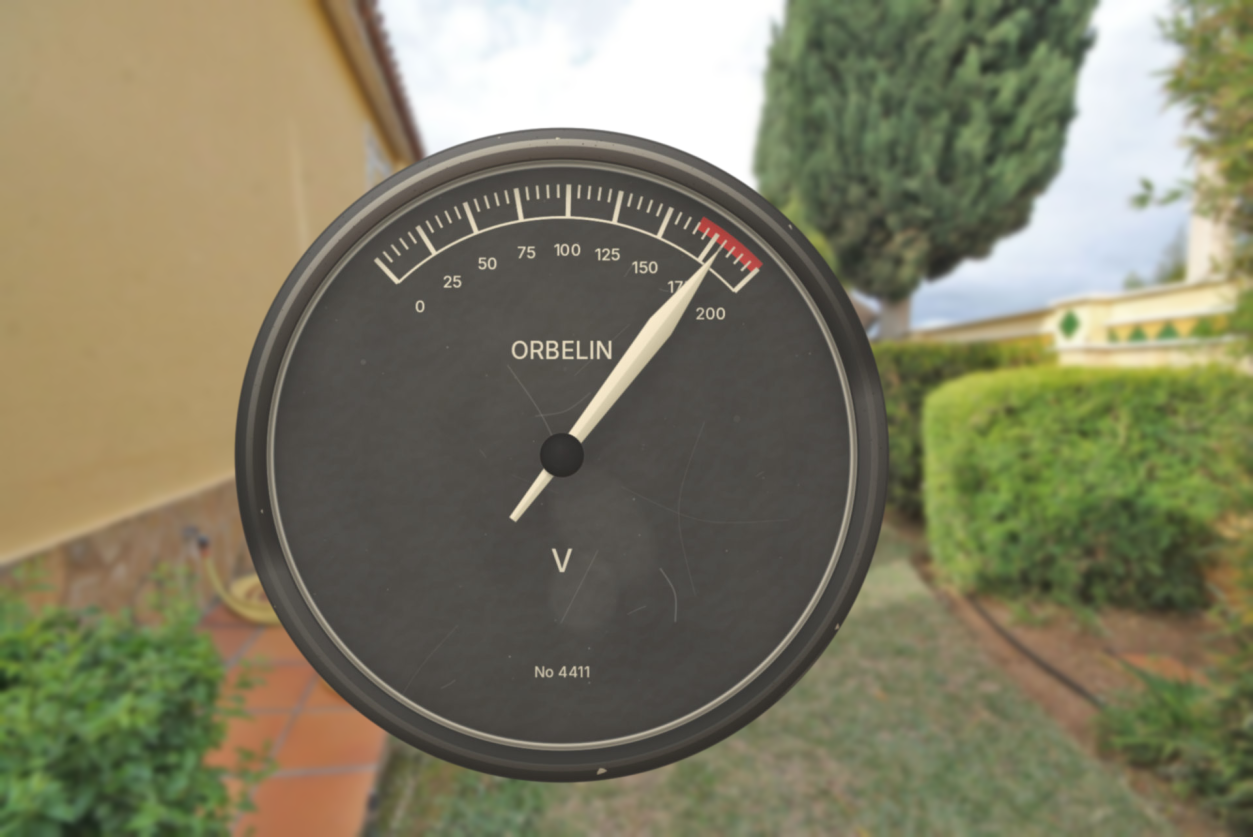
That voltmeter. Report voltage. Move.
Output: 180 V
